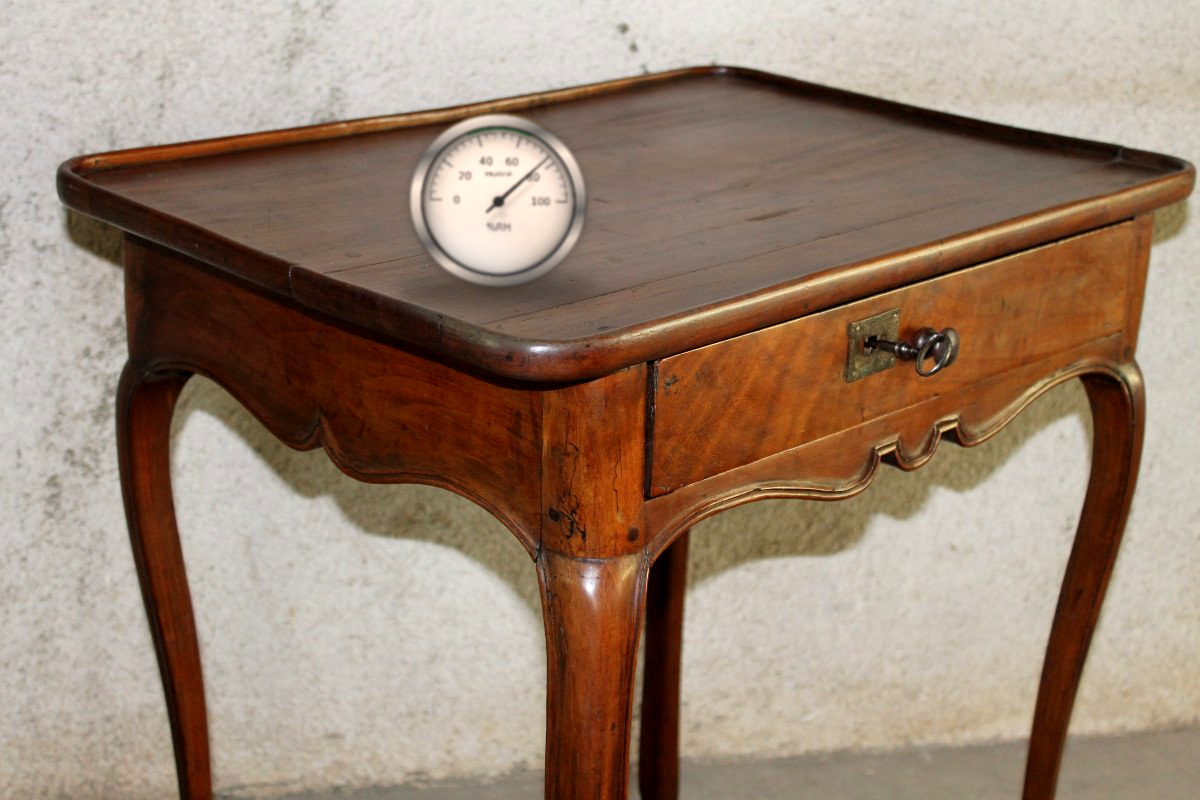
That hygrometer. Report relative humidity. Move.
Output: 76 %
